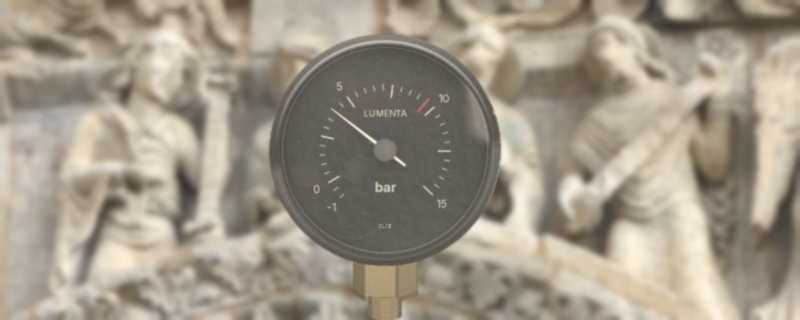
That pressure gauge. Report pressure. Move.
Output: 4 bar
